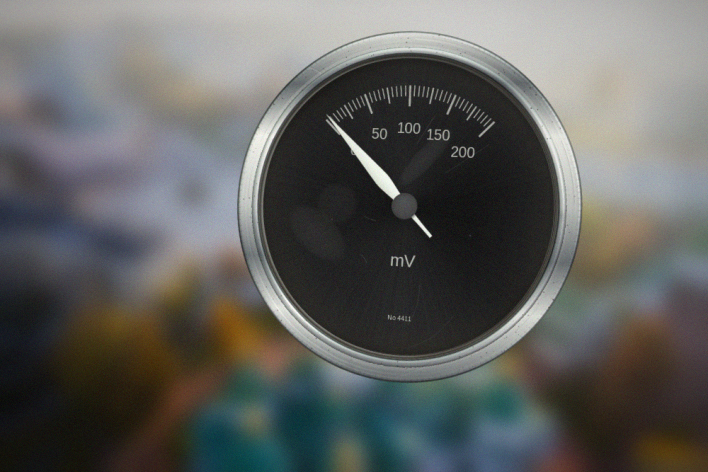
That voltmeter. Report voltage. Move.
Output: 5 mV
